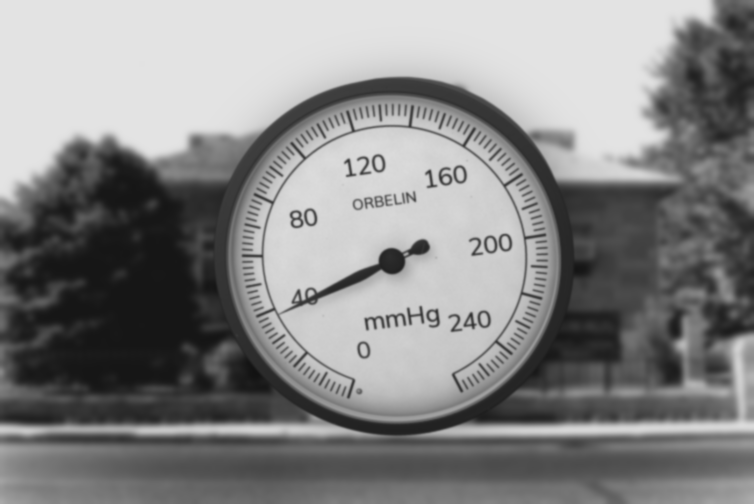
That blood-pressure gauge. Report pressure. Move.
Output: 38 mmHg
